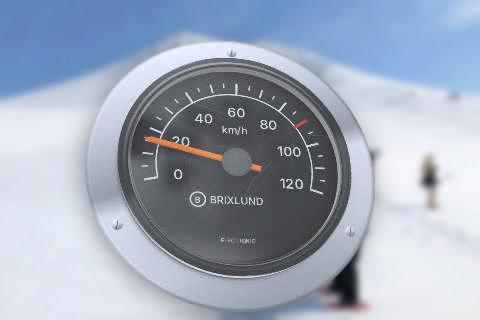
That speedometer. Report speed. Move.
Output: 15 km/h
